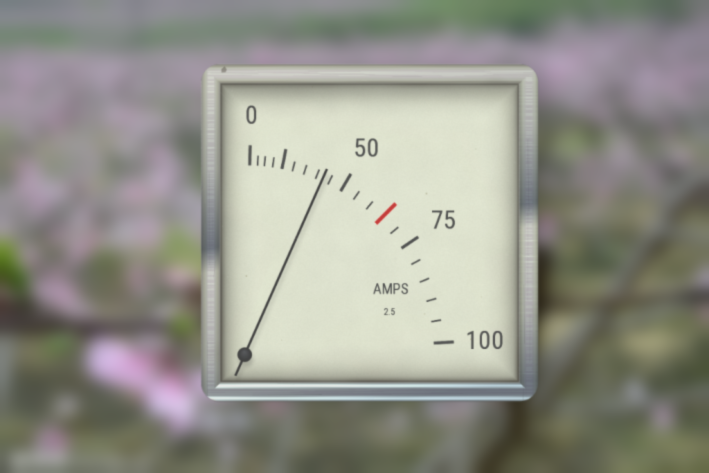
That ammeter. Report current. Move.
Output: 42.5 A
